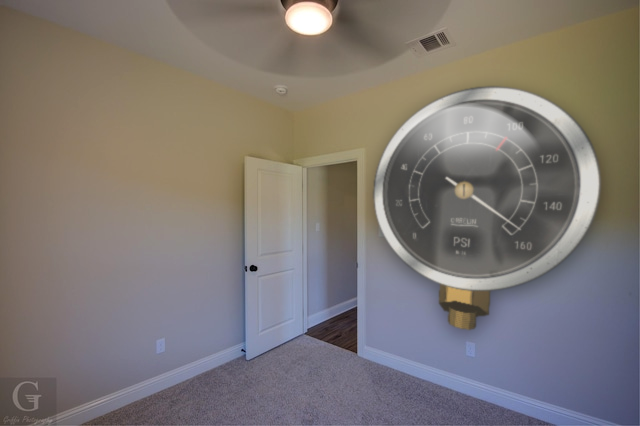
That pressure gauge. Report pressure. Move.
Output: 155 psi
